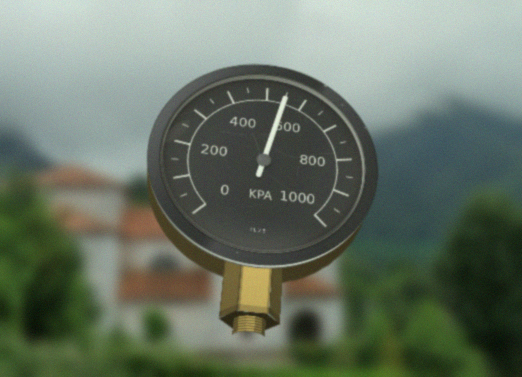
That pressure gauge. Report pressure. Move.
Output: 550 kPa
